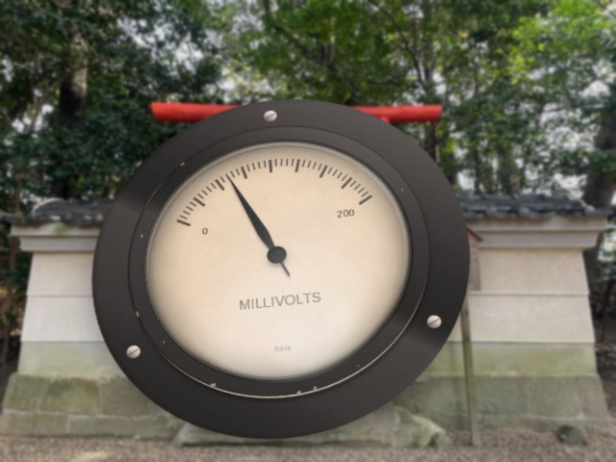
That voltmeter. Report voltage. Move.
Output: 60 mV
